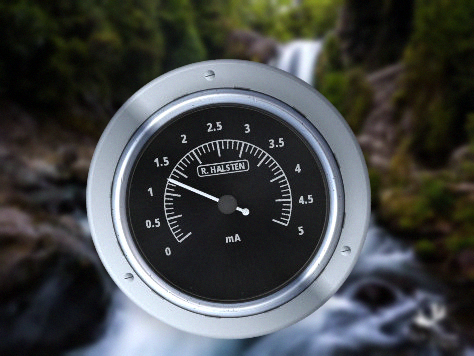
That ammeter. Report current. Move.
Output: 1.3 mA
